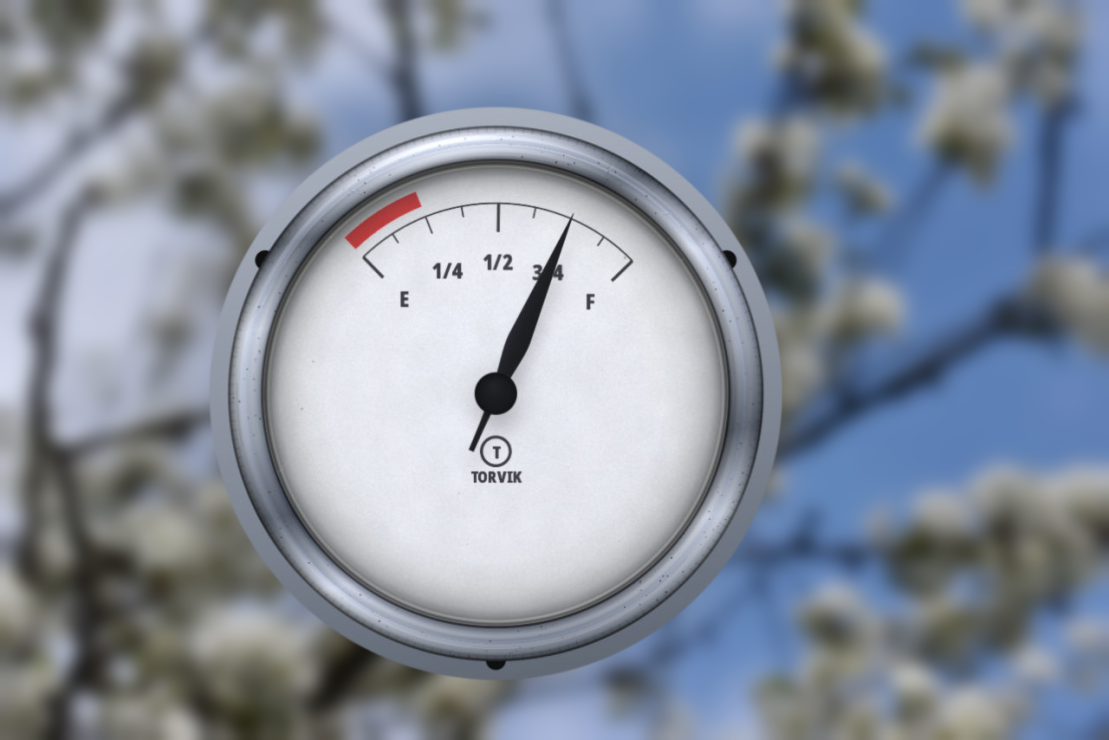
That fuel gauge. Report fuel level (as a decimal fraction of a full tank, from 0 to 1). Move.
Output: 0.75
